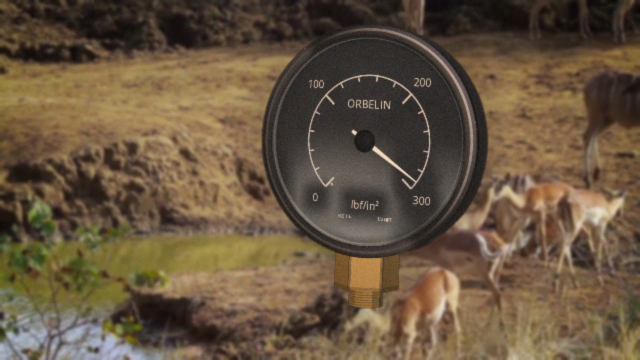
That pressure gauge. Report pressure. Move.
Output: 290 psi
